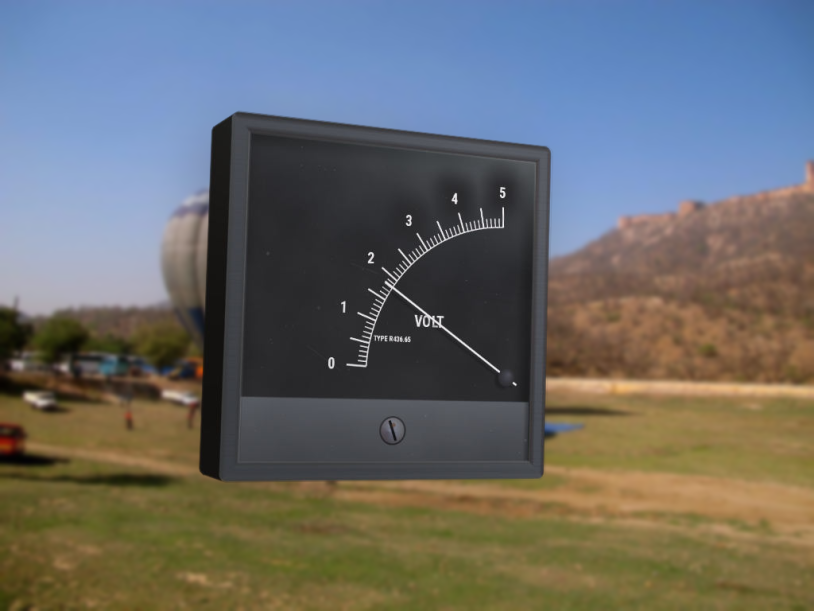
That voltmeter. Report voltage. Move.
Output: 1.8 V
